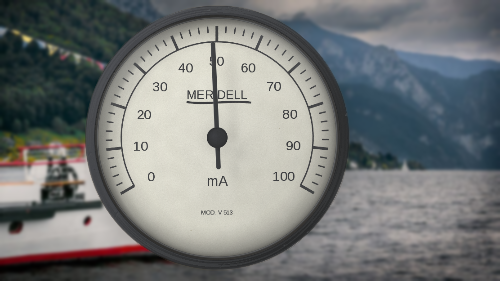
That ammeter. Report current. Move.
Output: 49 mA
